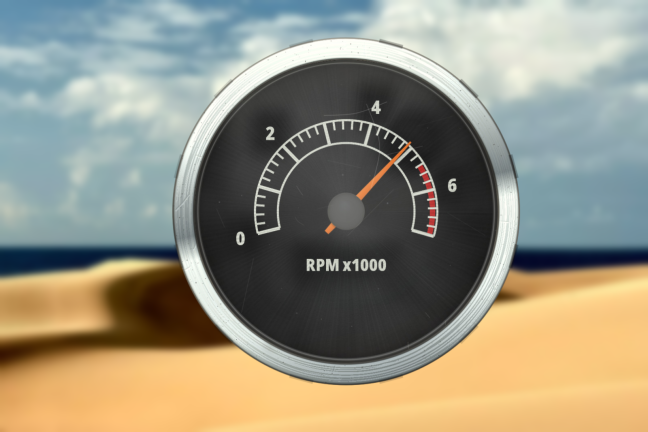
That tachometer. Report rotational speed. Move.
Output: 4900 rpm
